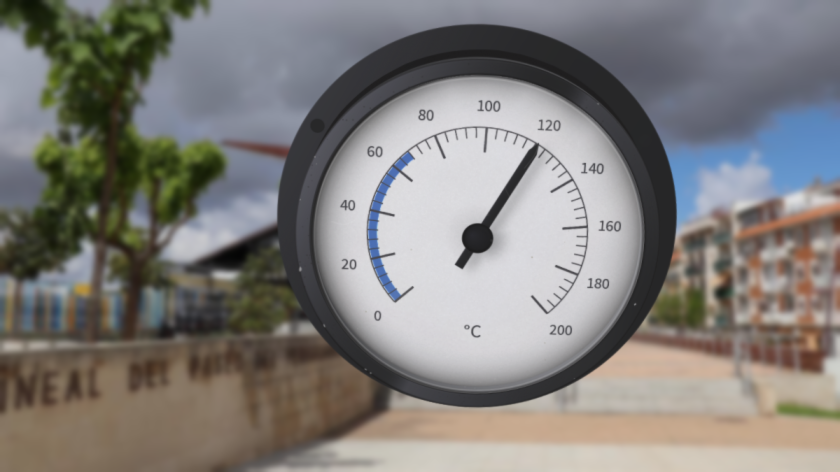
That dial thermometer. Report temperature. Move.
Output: 120 °C
